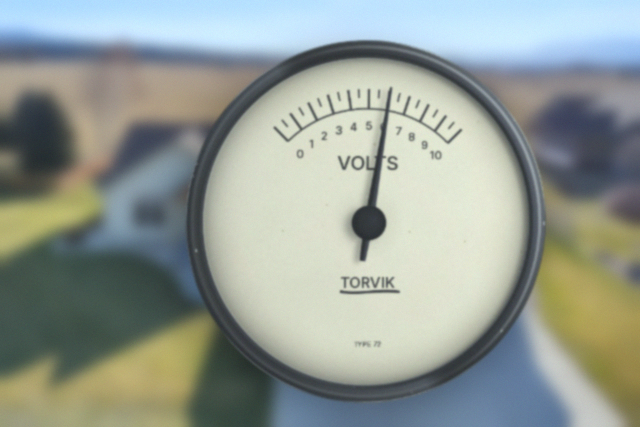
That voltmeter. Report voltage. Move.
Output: 6 V
